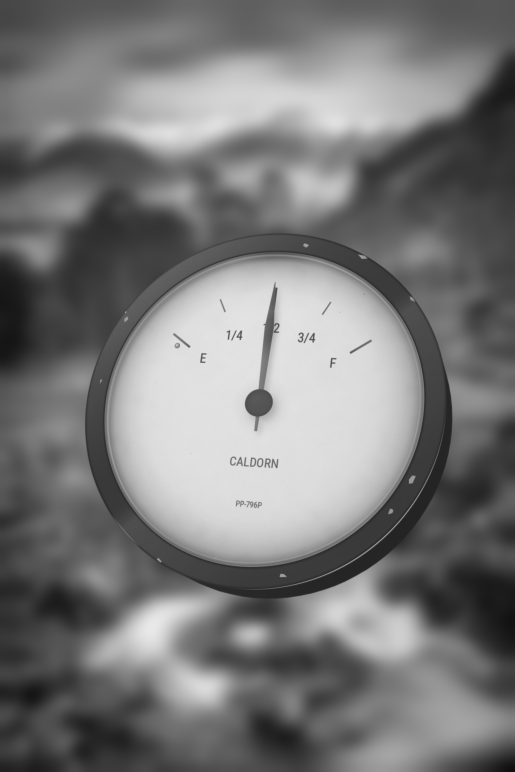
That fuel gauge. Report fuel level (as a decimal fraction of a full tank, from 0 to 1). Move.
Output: 0.5
